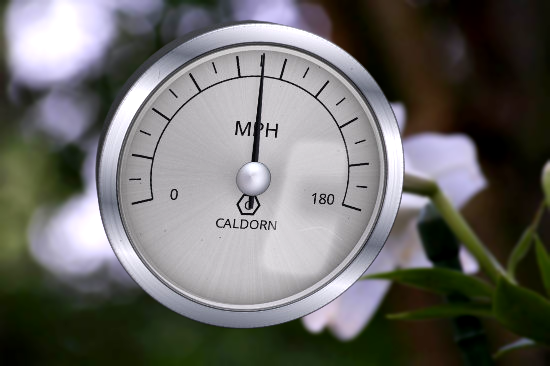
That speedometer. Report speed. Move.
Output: 90 mph
